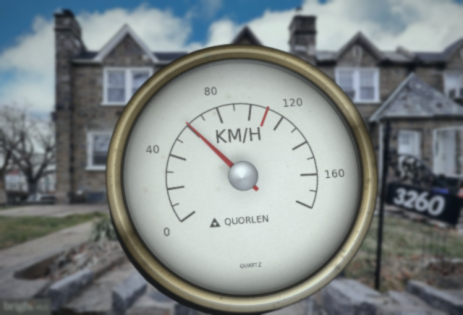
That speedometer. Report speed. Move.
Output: 60 km/h
